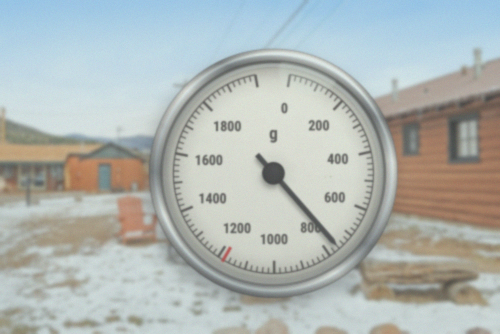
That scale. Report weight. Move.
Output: 760 g
